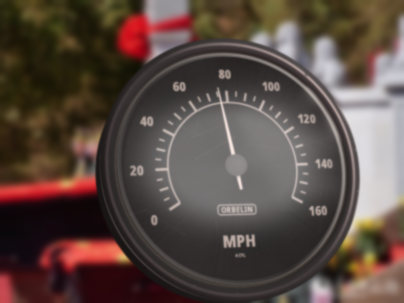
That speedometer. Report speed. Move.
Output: 75 mph
